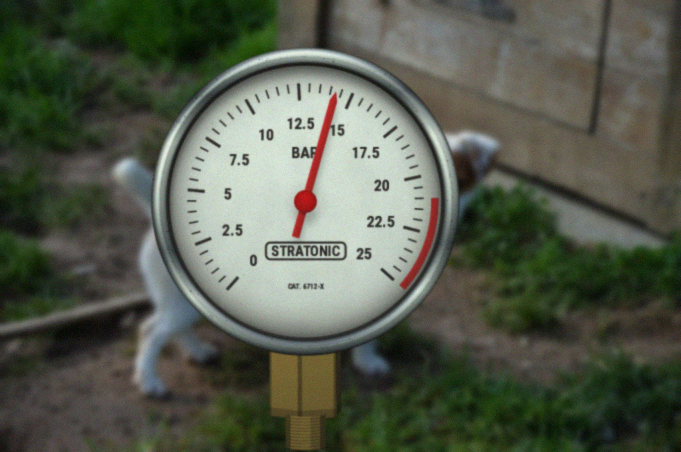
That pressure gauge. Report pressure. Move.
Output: 14.25 bar
